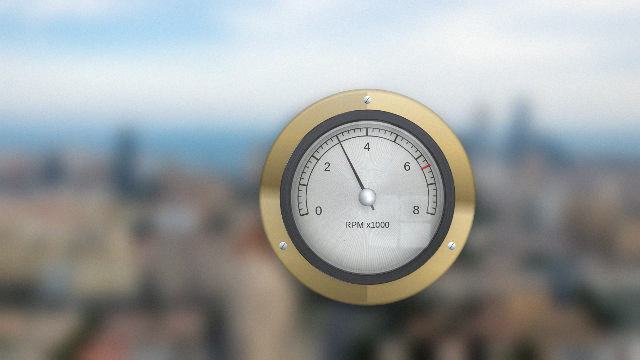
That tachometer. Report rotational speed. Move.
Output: 3000 rpm
